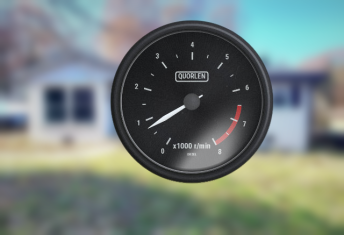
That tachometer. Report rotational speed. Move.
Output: 750 rpm
